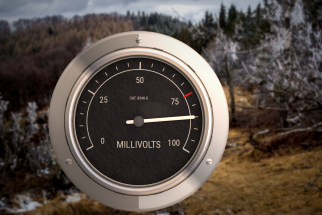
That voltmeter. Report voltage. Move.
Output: 85 mV
